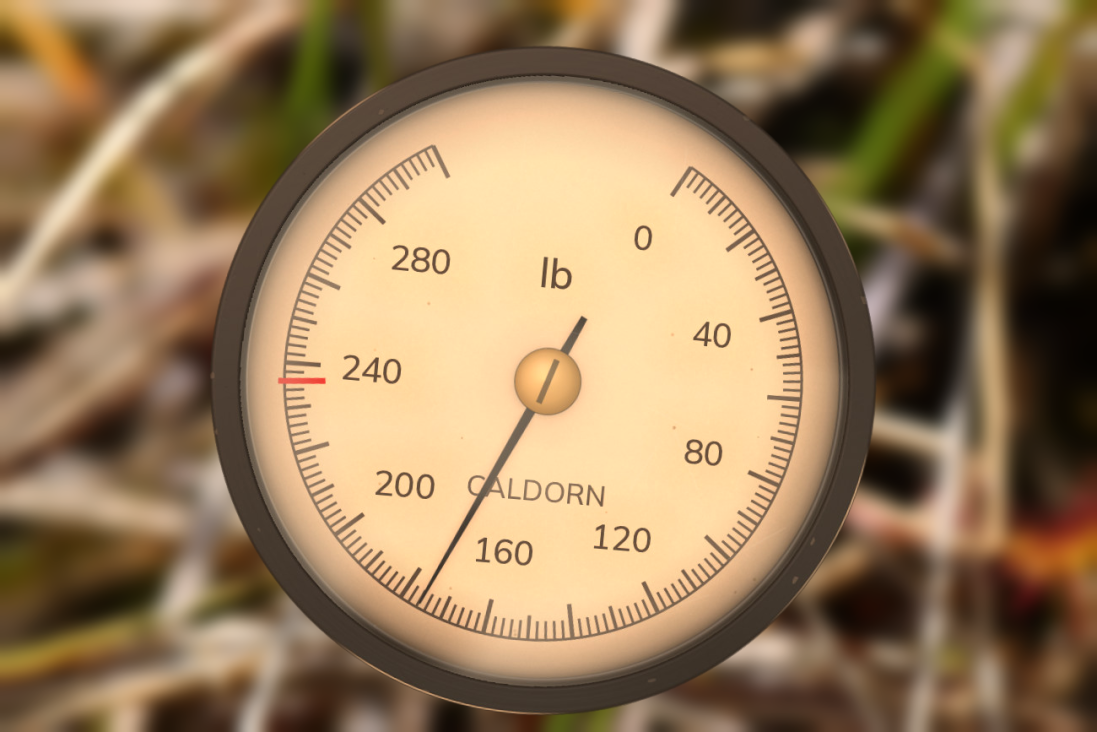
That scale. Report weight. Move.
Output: 176 lb
